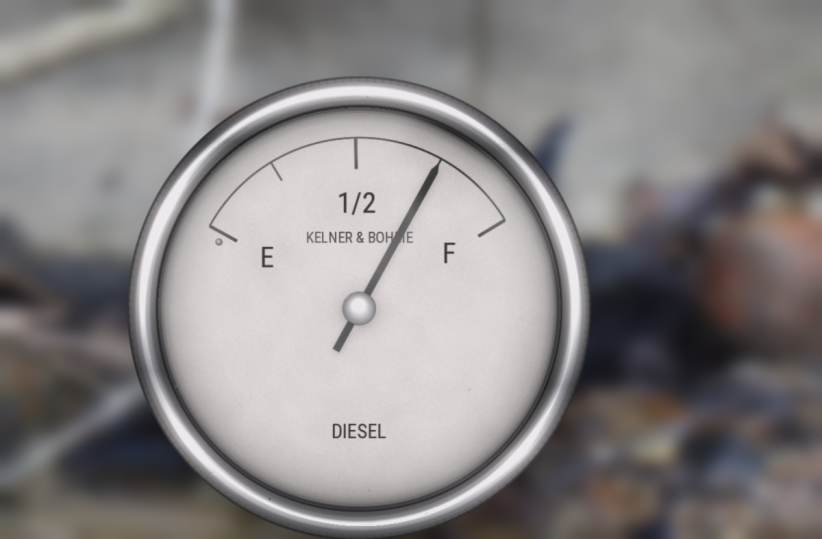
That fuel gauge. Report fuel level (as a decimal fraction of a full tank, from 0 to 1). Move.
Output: 0.75
